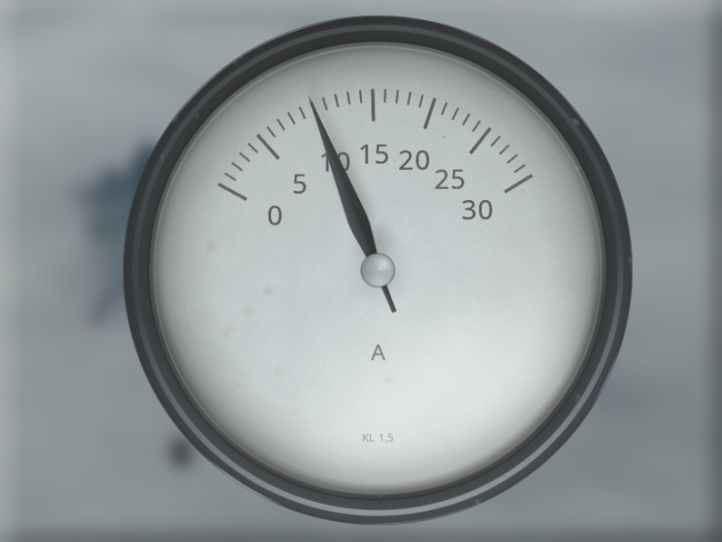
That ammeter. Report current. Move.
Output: 10 A
